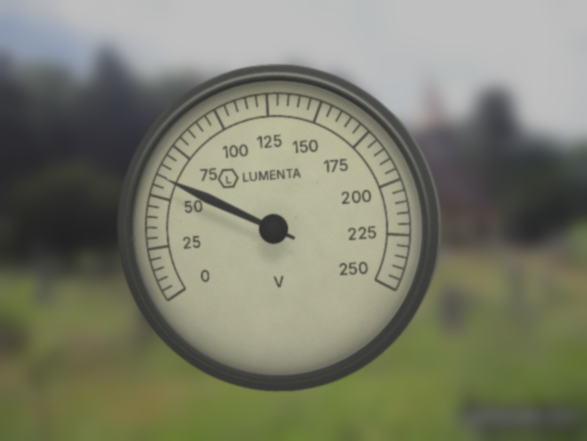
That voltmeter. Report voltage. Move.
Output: 60 V
